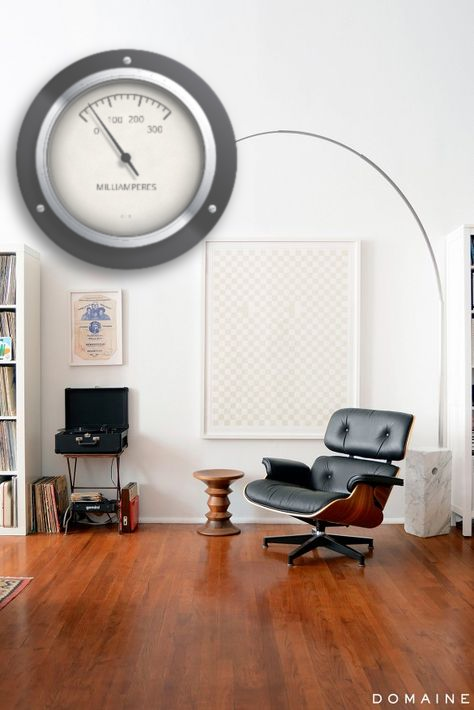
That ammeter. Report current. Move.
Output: 40 mA
